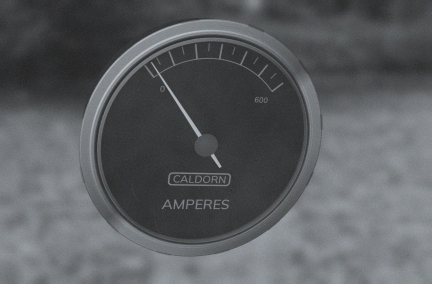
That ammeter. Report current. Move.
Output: 25 A
